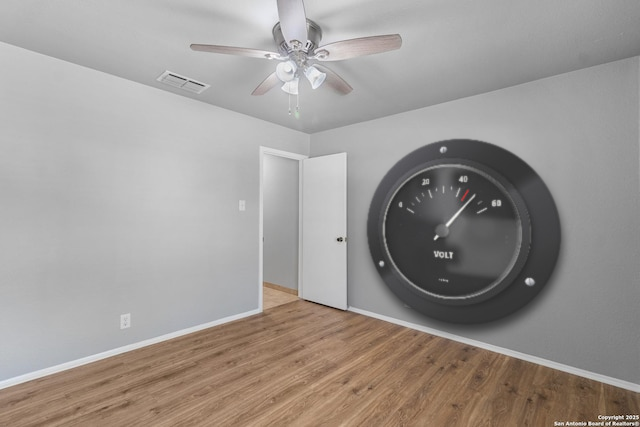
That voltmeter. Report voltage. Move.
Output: 50 V
